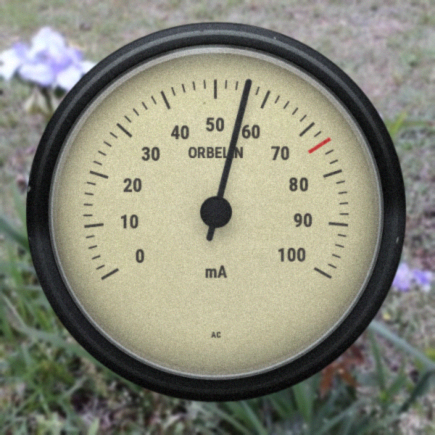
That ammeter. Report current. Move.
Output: 56 mA
